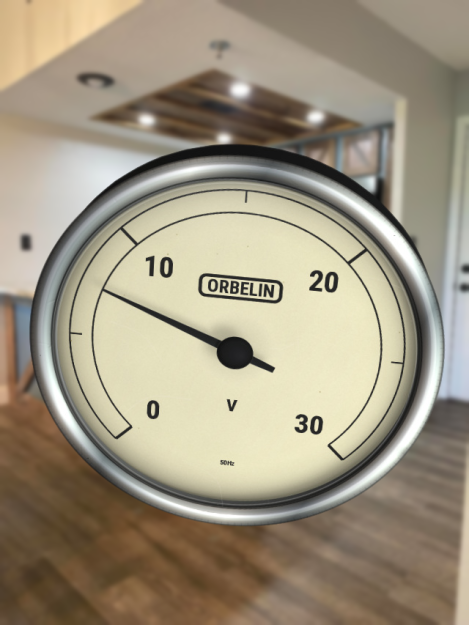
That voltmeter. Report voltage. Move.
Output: 7.5 V
